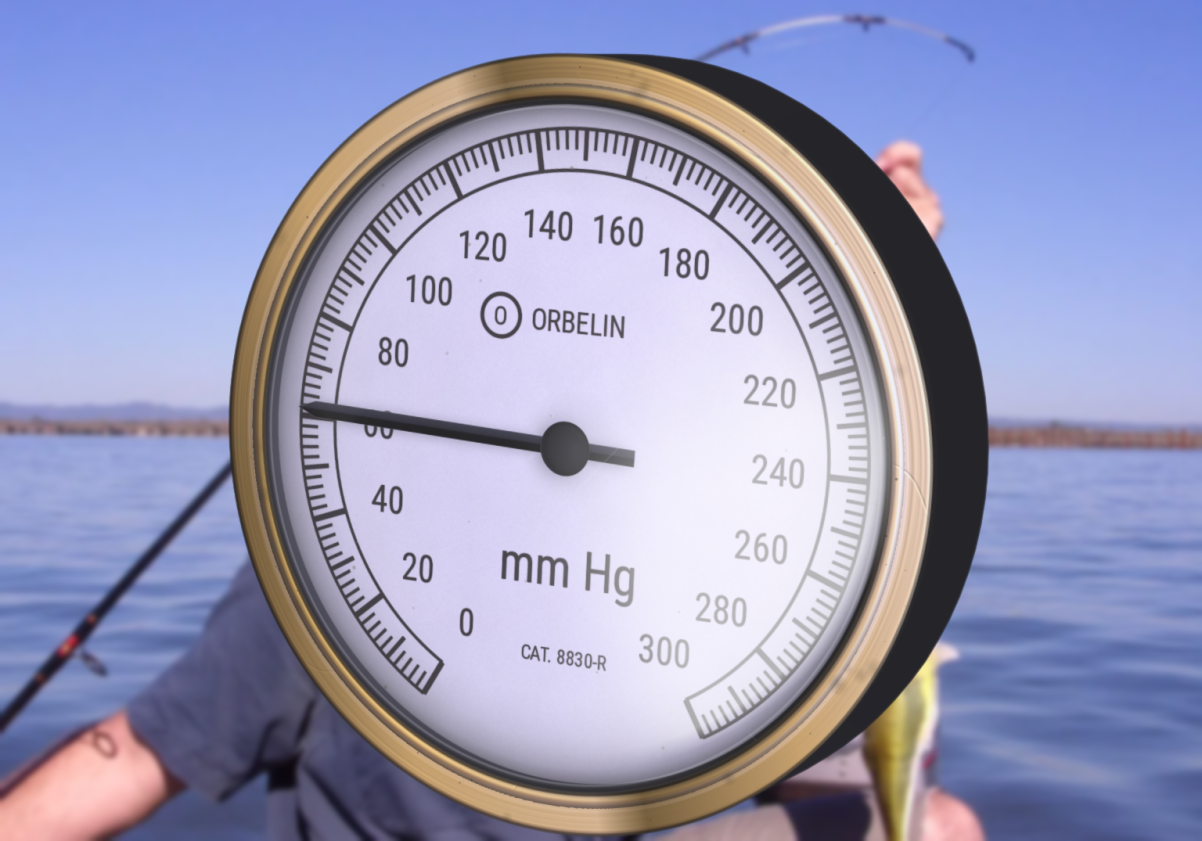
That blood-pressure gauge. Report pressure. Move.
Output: 62 mmHg
